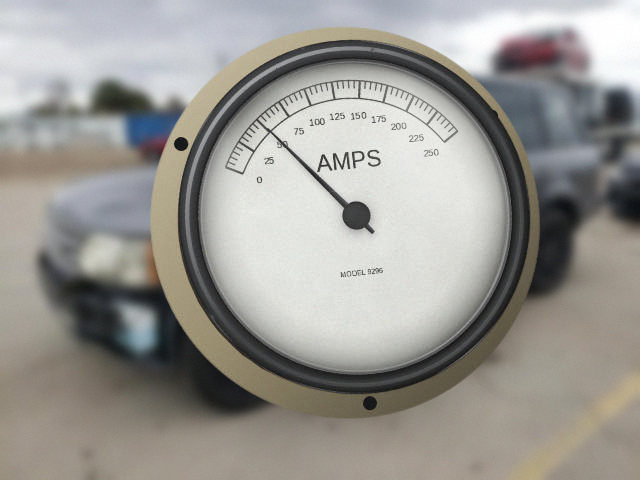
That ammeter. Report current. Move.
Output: 50 A
